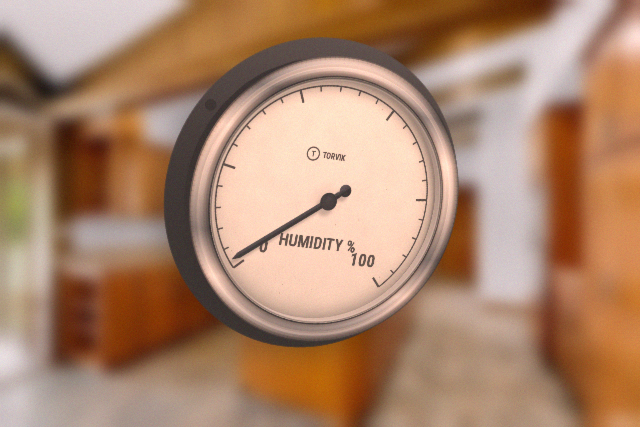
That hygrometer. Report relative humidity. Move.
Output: 2 %
